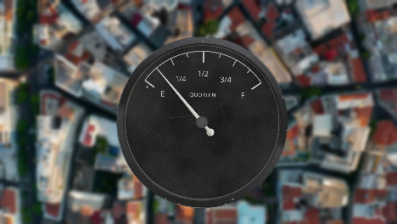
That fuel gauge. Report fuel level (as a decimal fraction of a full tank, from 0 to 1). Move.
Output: 0.125
